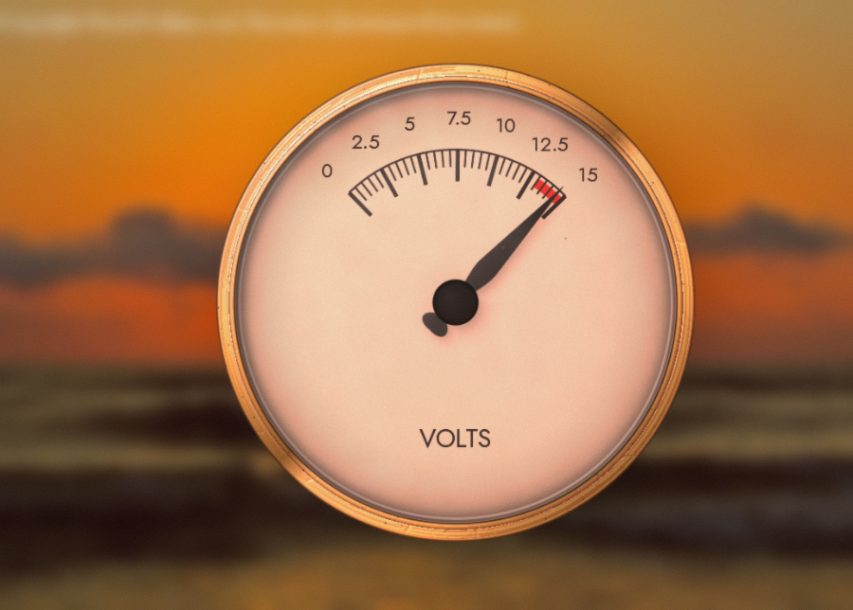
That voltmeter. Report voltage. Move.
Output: 14.5 V
